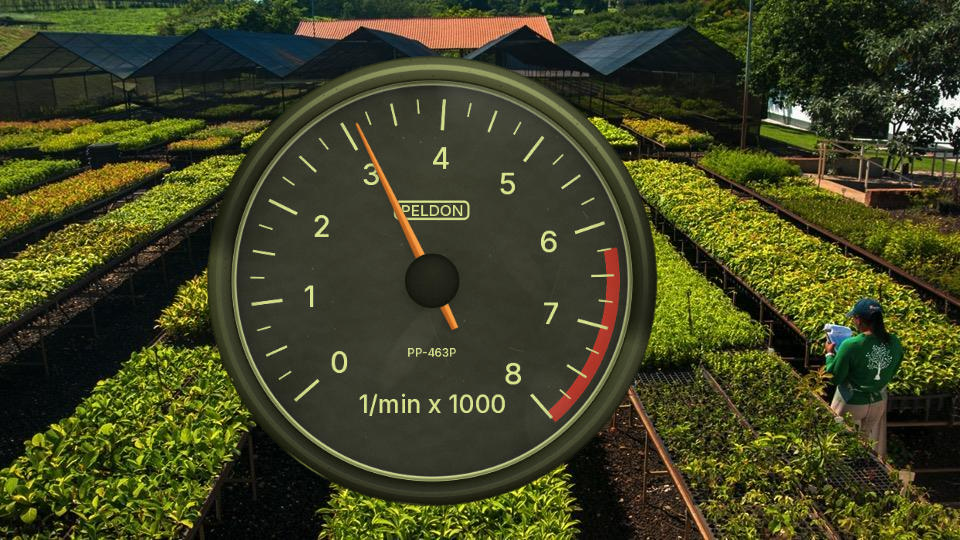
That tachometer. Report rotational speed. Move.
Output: 3125 rpm
